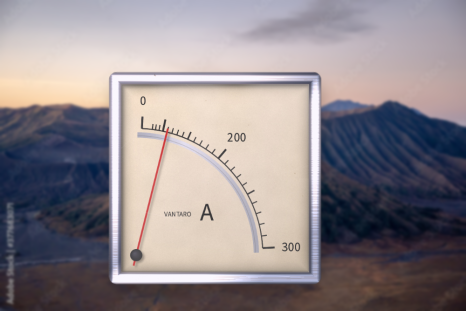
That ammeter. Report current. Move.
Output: 110 A
